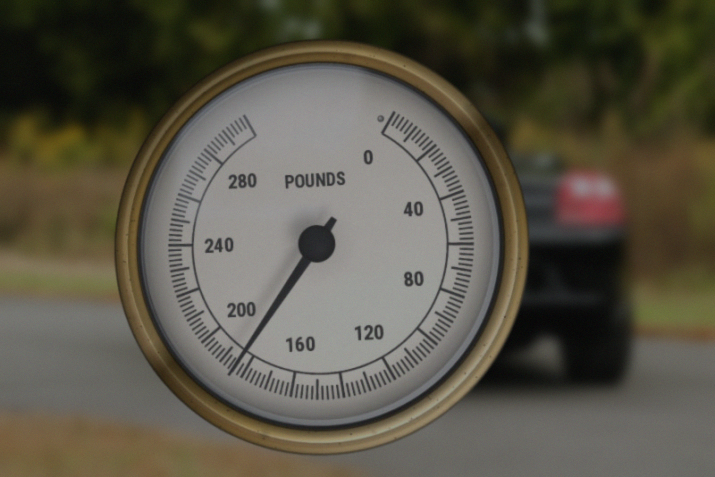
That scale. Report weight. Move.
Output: 184 lb
